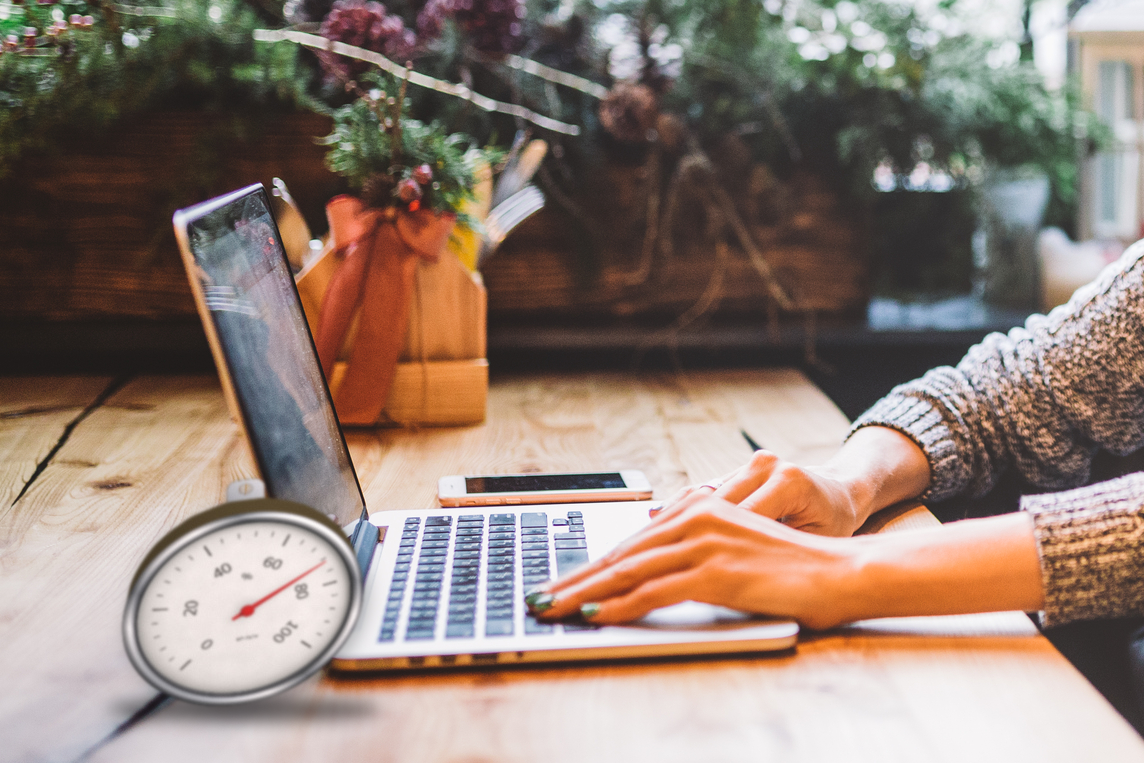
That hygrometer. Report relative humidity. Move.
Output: 72 %
